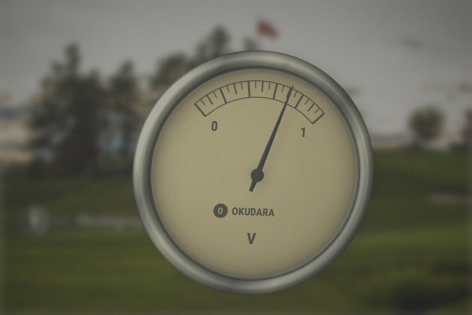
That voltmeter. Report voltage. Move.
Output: 0.7 V
